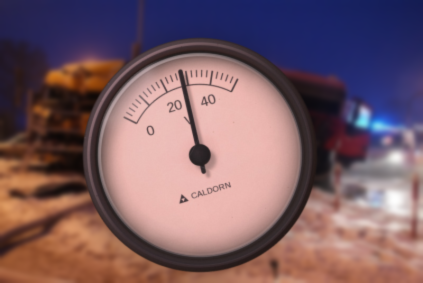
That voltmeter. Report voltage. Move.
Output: 28 V
